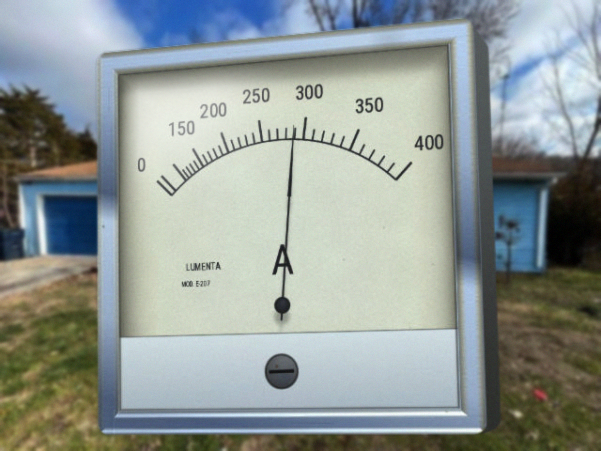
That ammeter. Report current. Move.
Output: 290 A
